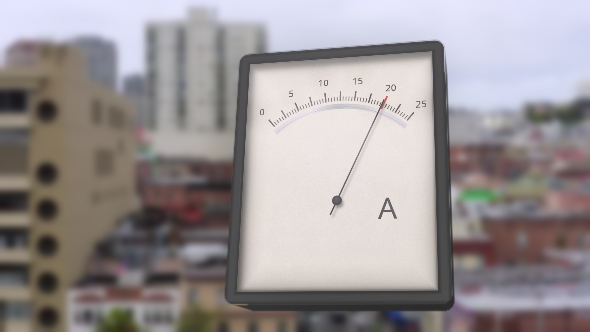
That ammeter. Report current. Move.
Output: 20 A
